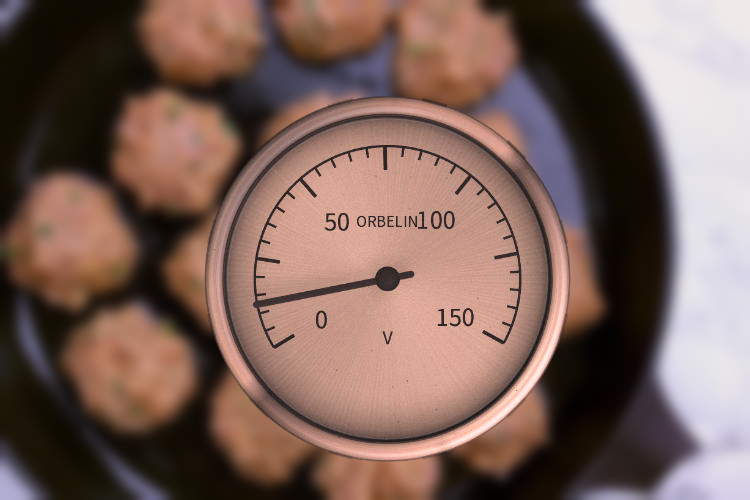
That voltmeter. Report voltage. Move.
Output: 12.5 V
